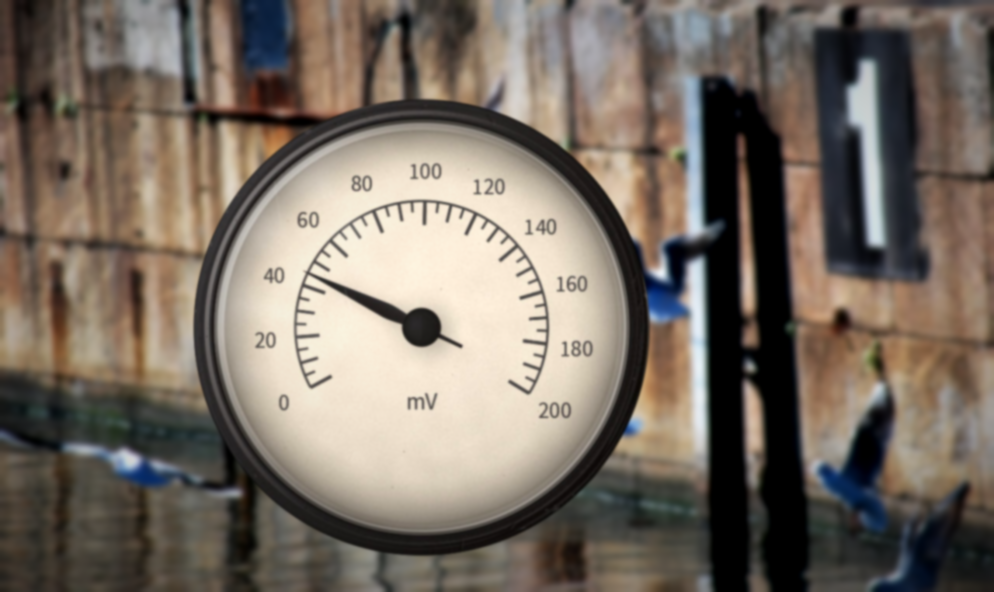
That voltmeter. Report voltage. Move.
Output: 45 mV
